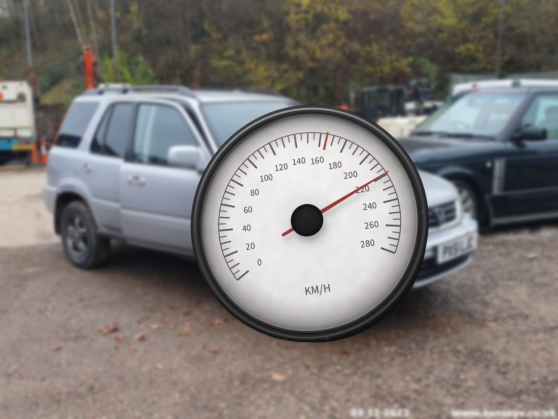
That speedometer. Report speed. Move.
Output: 220 km/h
